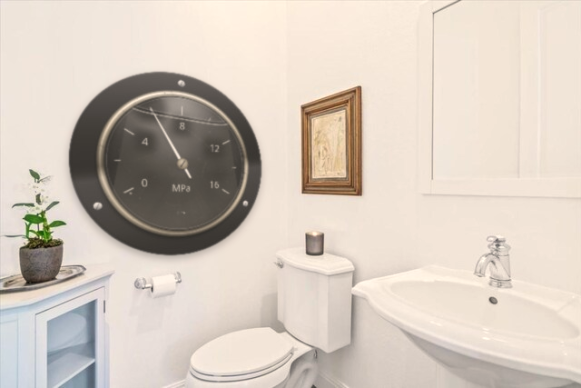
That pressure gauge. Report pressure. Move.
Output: 6 MPa
